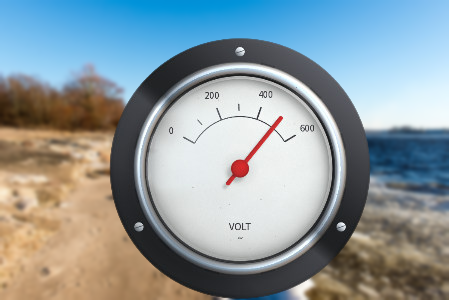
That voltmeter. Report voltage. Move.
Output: 500 V
